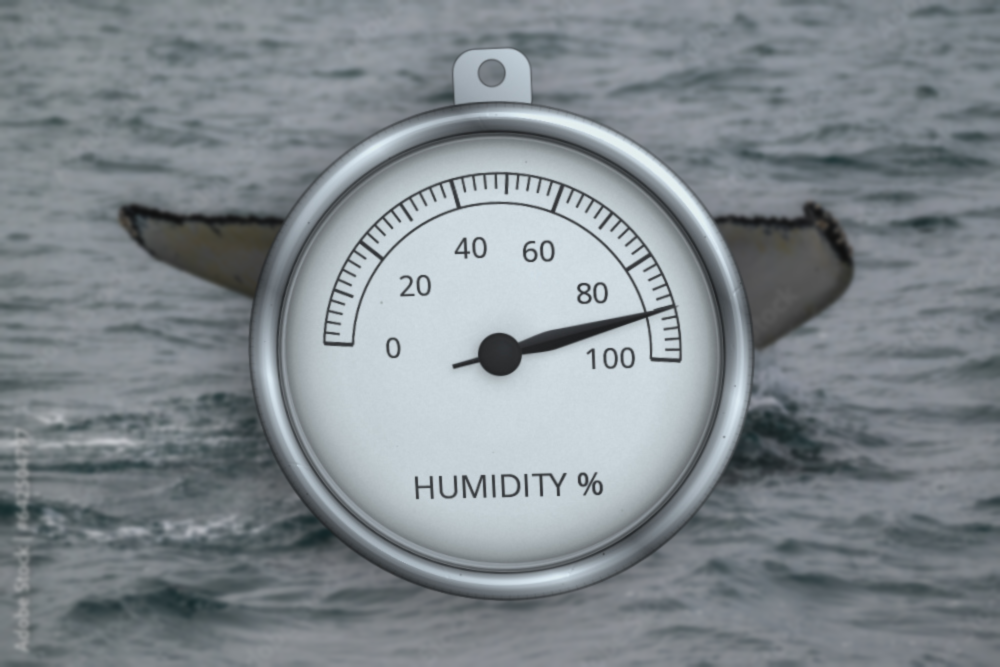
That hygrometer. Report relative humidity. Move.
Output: 90 %
